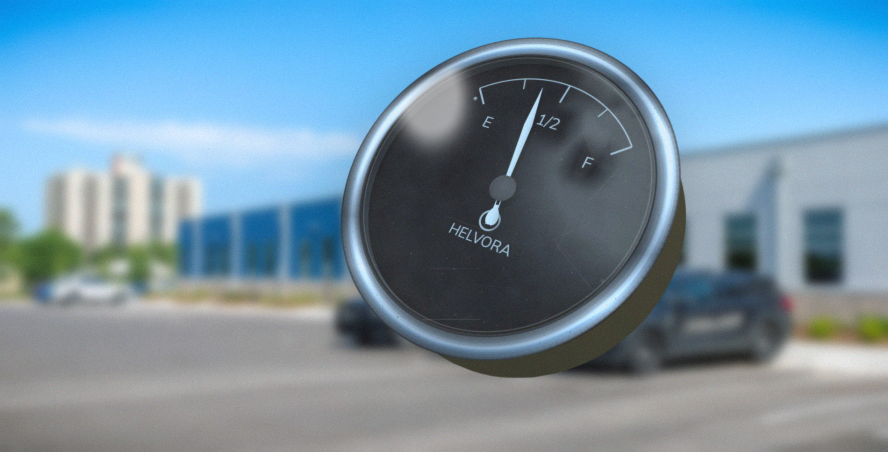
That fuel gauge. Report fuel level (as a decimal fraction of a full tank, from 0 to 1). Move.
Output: 0.375
